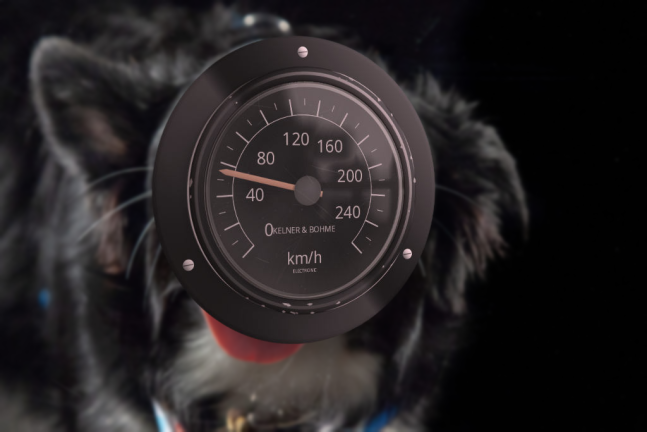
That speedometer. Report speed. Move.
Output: 55 km/h
